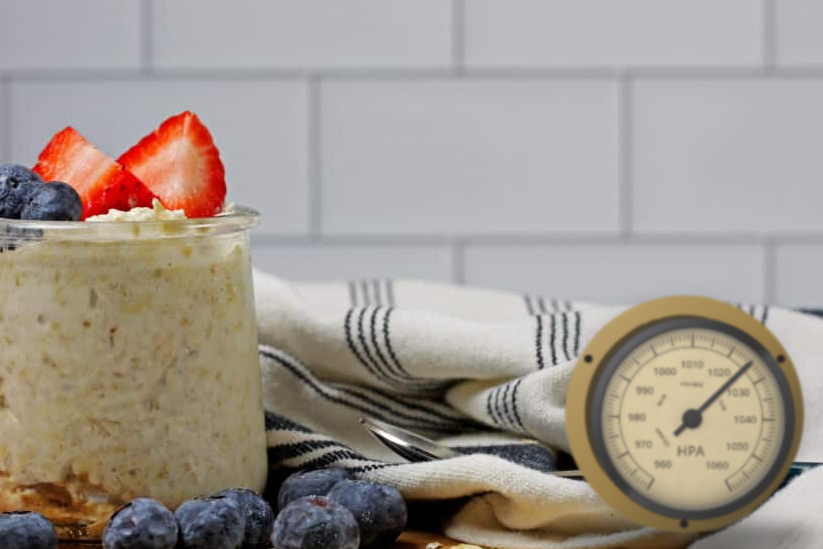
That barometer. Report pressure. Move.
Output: 1025 hPa
